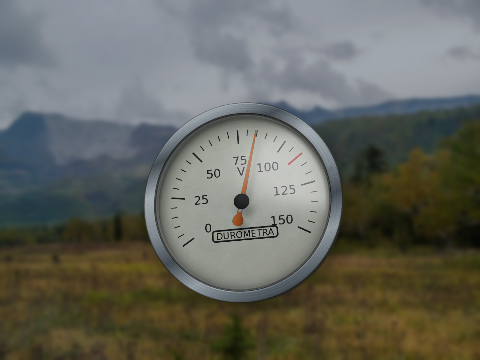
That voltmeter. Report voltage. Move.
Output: 85 V
